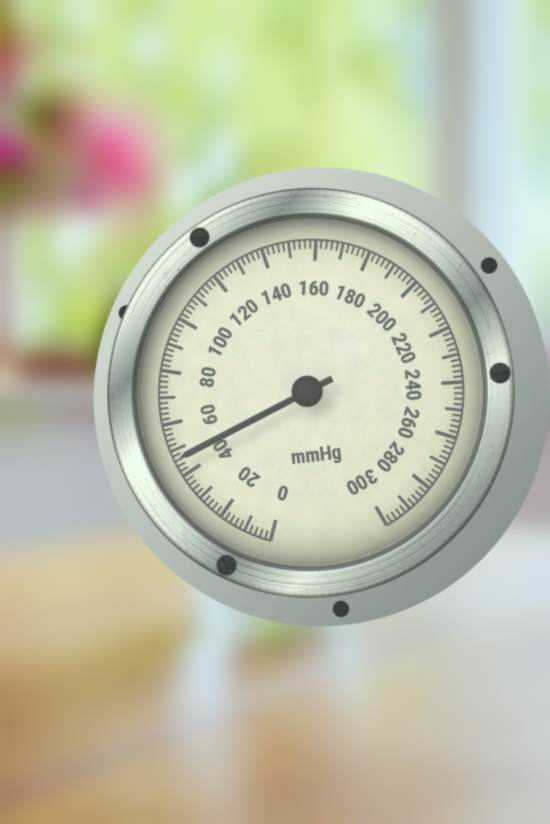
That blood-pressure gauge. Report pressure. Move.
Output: 46 mmHg
